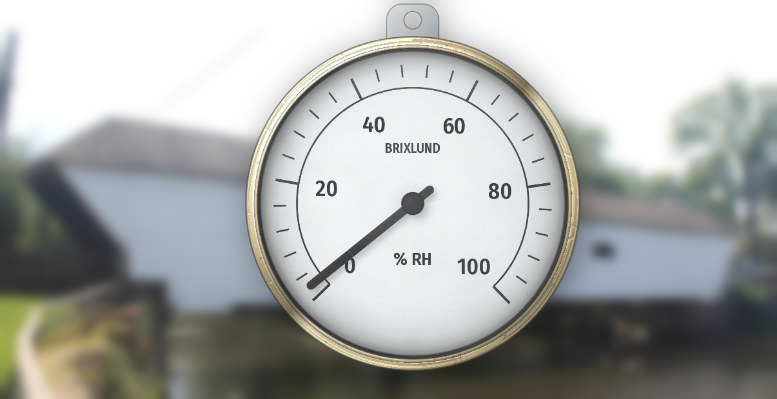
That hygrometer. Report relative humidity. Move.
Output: 2 %
